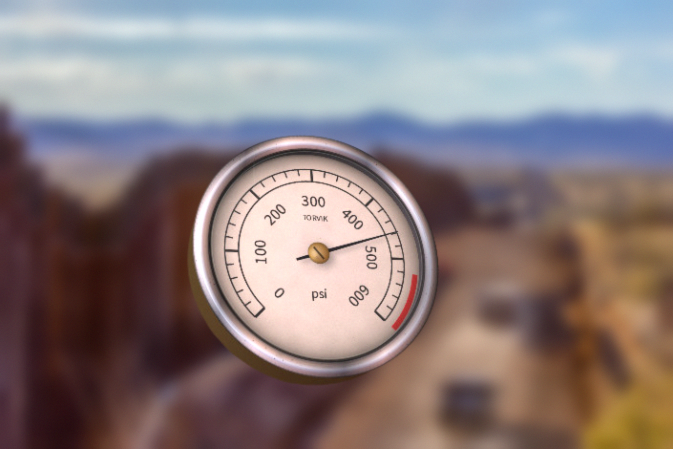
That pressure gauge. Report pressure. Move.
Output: 460 psi
